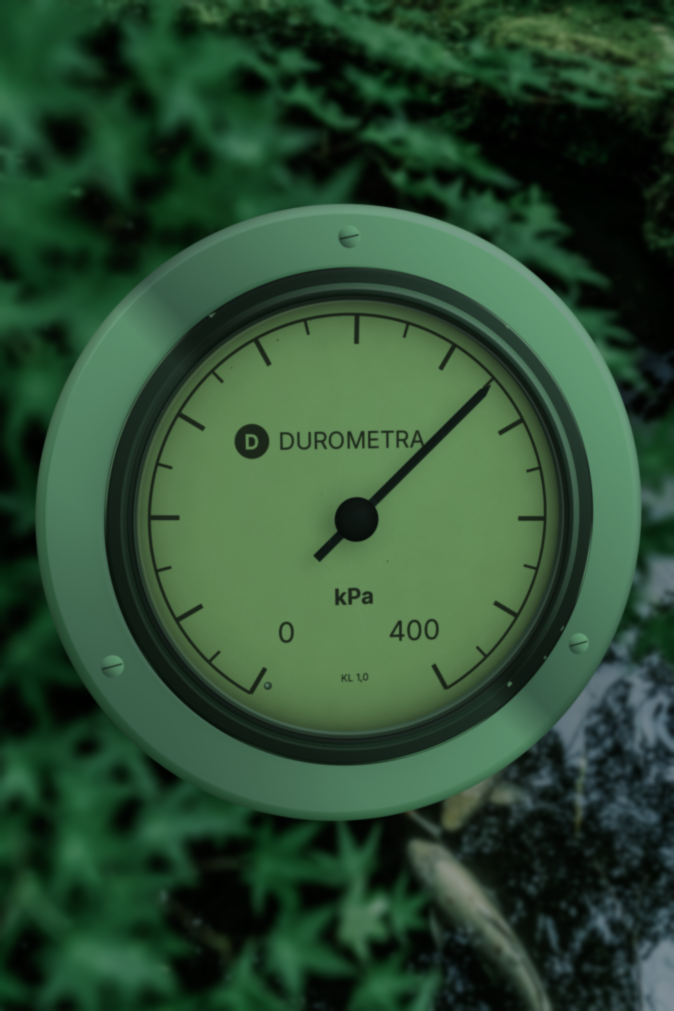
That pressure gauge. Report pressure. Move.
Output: 260 kPa
